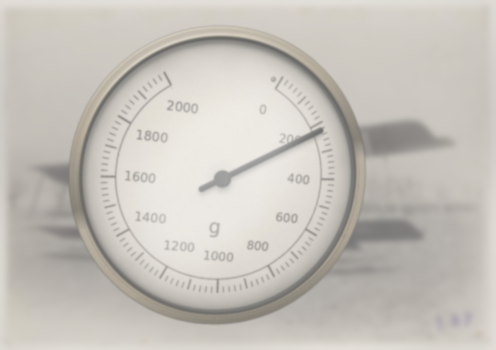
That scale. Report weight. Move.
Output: 220 g
